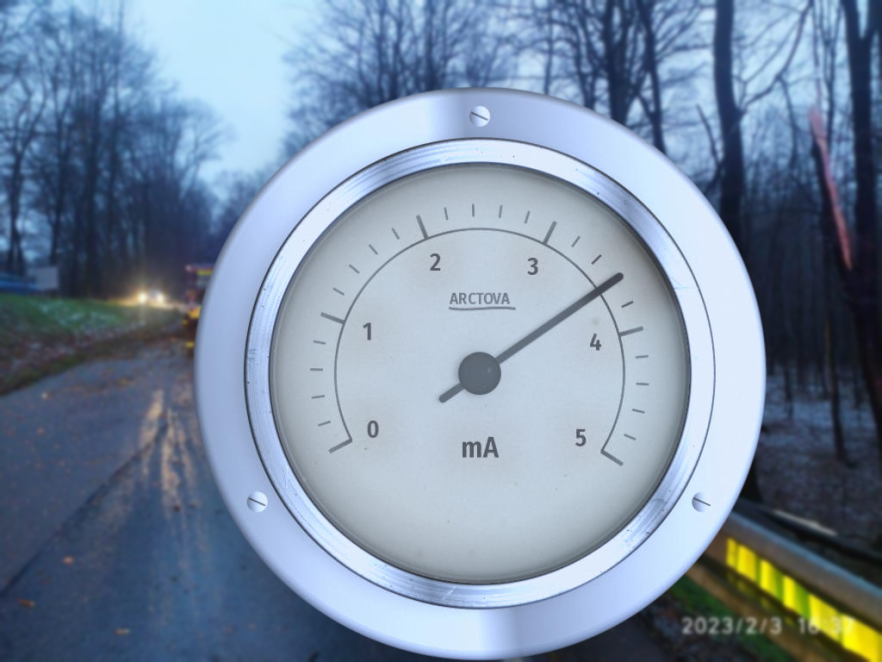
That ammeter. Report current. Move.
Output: 3.6 mA
